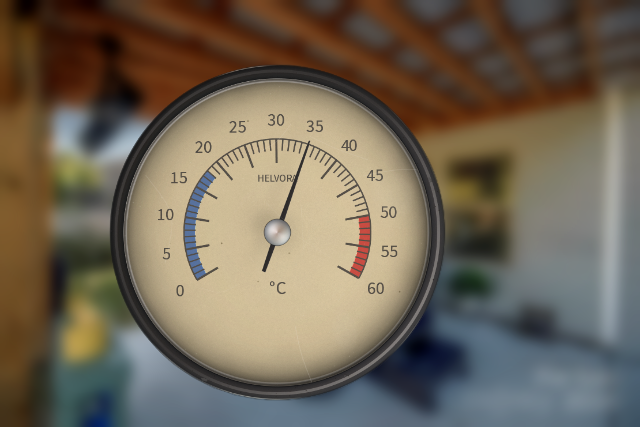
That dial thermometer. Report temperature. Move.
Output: 35 °C
